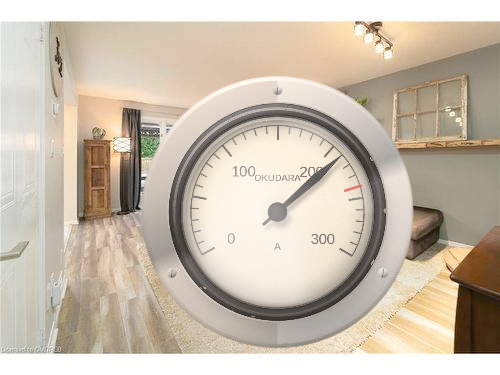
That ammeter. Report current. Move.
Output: 210 A
